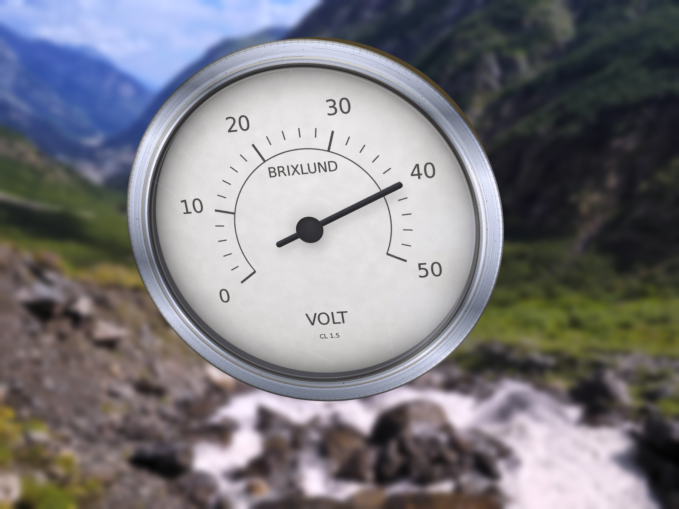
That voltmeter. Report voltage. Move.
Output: 40 V
